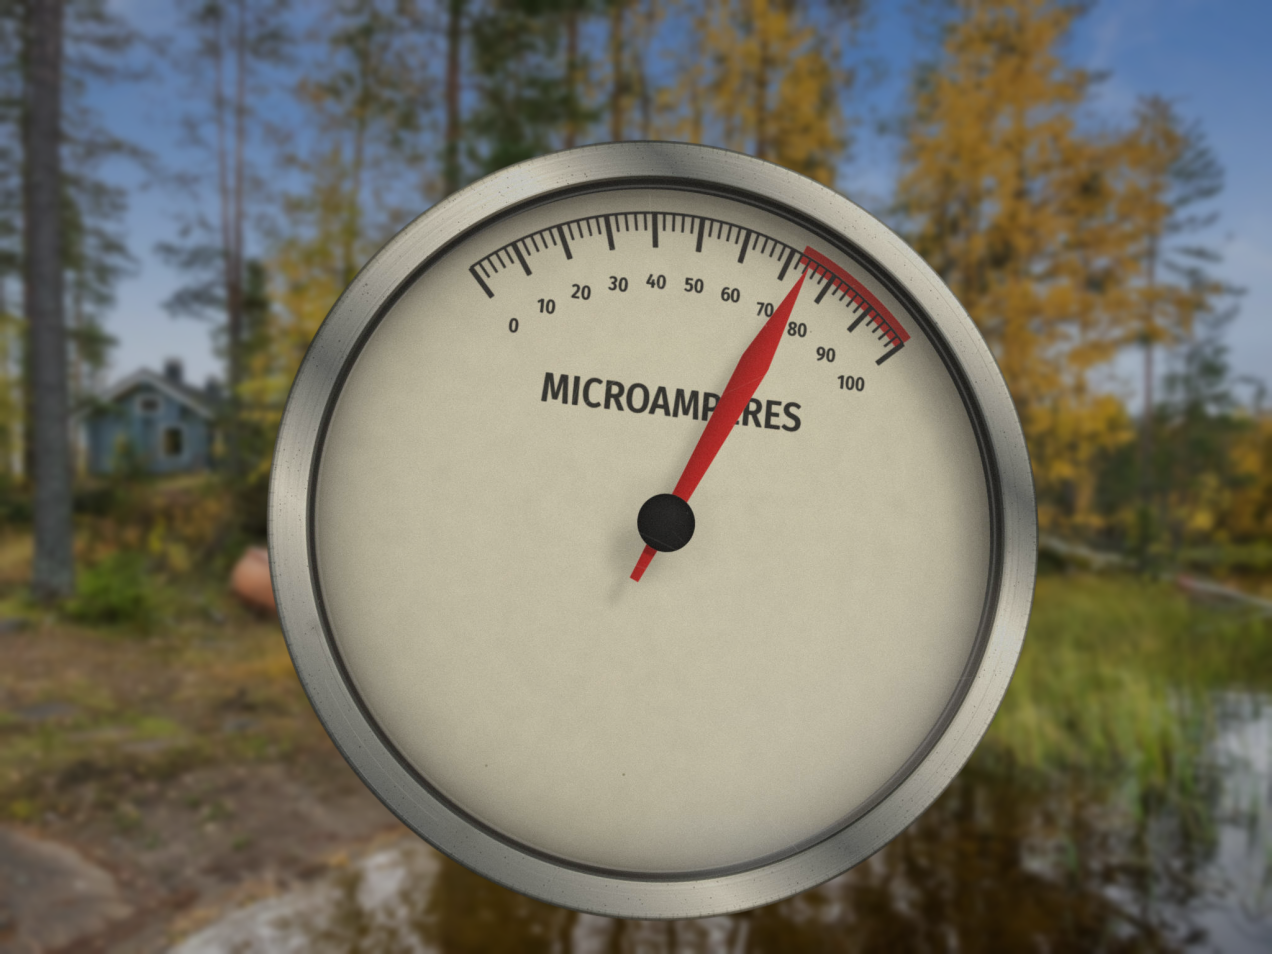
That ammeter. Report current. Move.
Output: 74 µA
